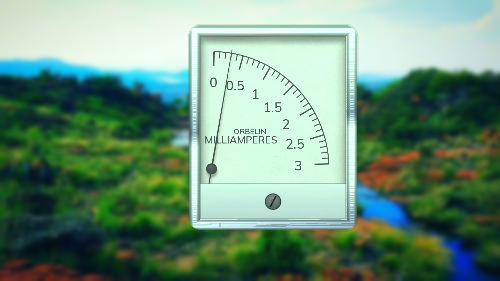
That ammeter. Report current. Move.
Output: 0.3 mA
